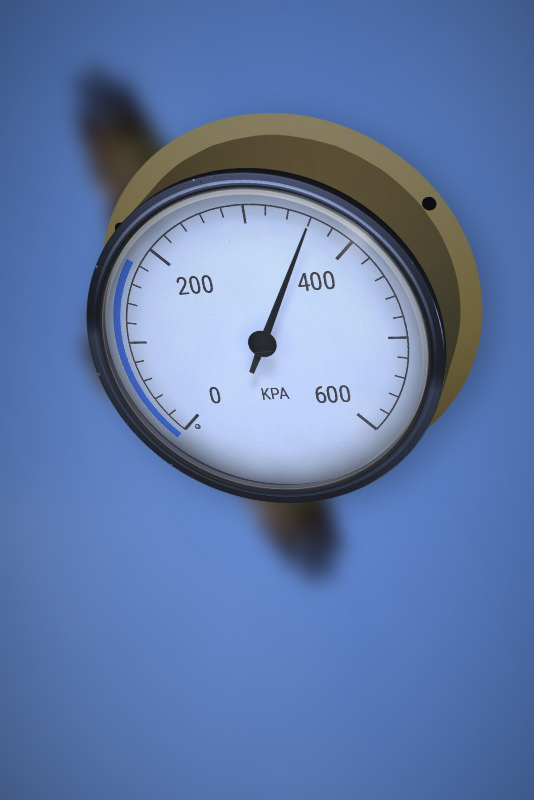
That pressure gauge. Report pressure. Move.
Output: 360 kPa
